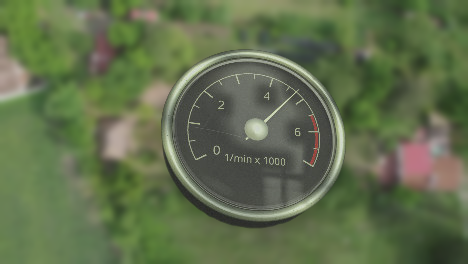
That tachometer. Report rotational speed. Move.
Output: 4750 rpm
